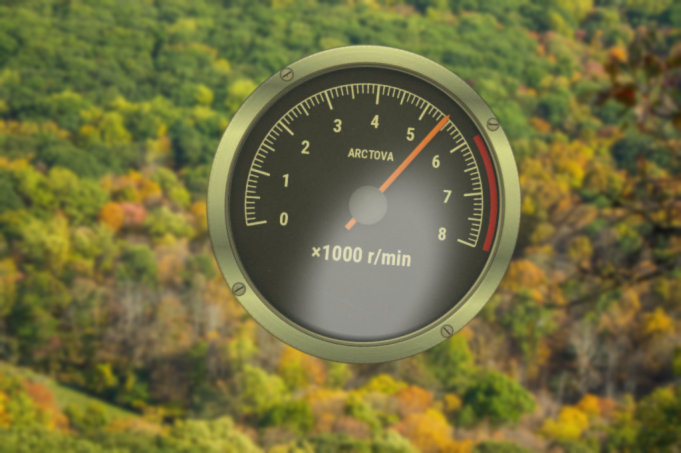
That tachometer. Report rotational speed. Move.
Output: 5400 rpm
